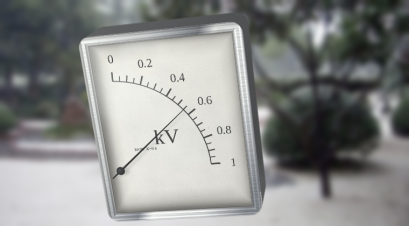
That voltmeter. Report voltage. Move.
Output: 0.55 kV
